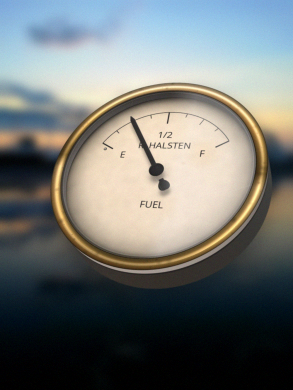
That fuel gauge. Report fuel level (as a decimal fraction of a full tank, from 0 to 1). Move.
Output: 0.25
